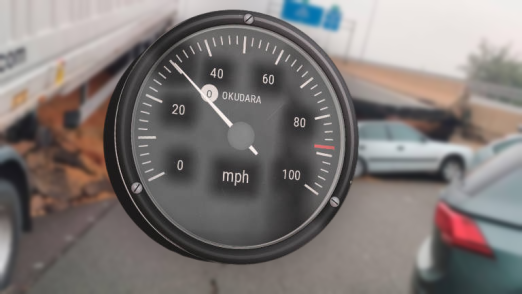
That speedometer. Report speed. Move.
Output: 30 mph
